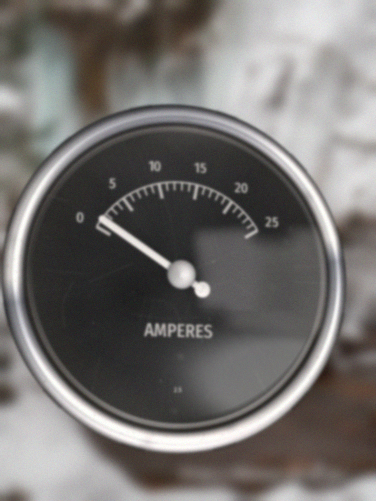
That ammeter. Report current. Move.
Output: 1 A
